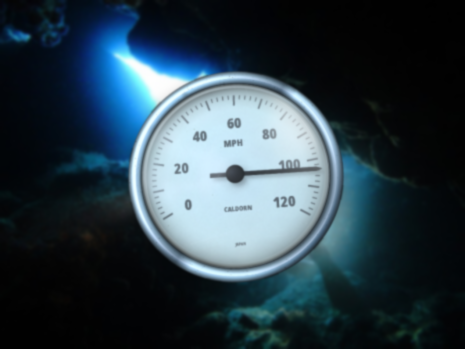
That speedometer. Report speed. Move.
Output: 104 mph
